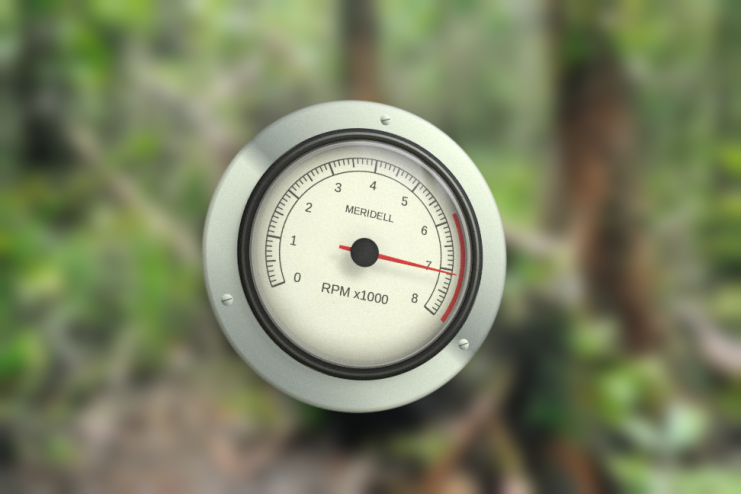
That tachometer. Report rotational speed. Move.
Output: 7100 rpm
